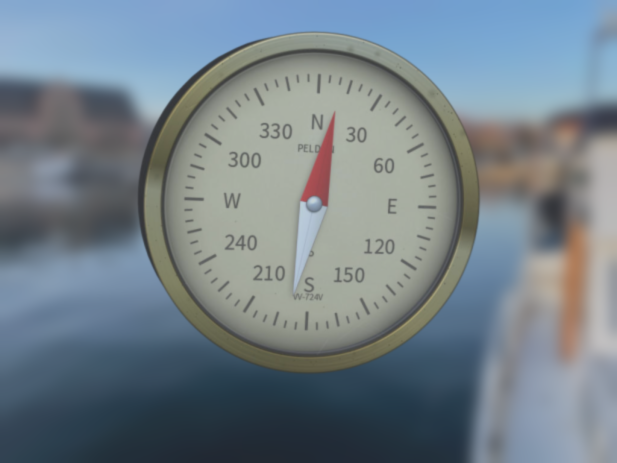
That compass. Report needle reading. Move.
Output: 10 °
